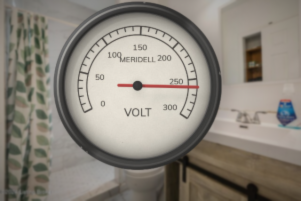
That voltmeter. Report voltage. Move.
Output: 260 V
